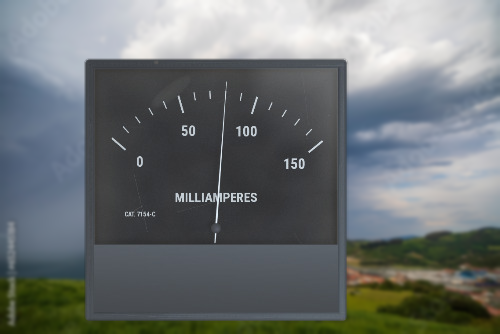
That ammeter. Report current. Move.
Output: 80 mA
